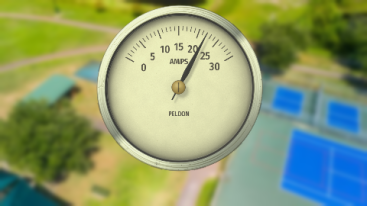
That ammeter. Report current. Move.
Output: 22 A
